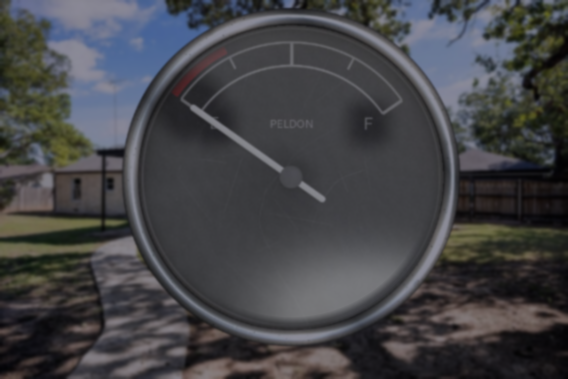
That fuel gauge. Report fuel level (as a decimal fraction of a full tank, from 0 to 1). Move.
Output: 0
